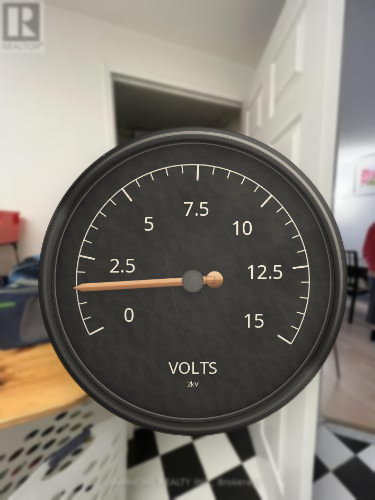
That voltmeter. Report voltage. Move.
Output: 1.5 V
